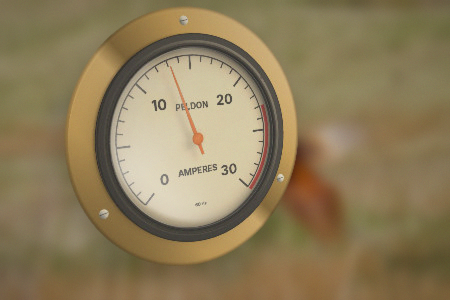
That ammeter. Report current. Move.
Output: 13 A
